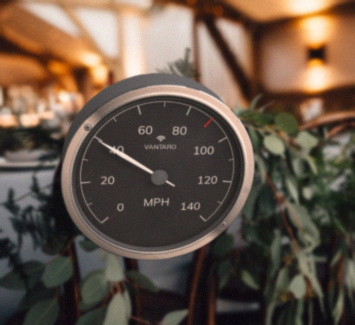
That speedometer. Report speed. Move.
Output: 40 mph
